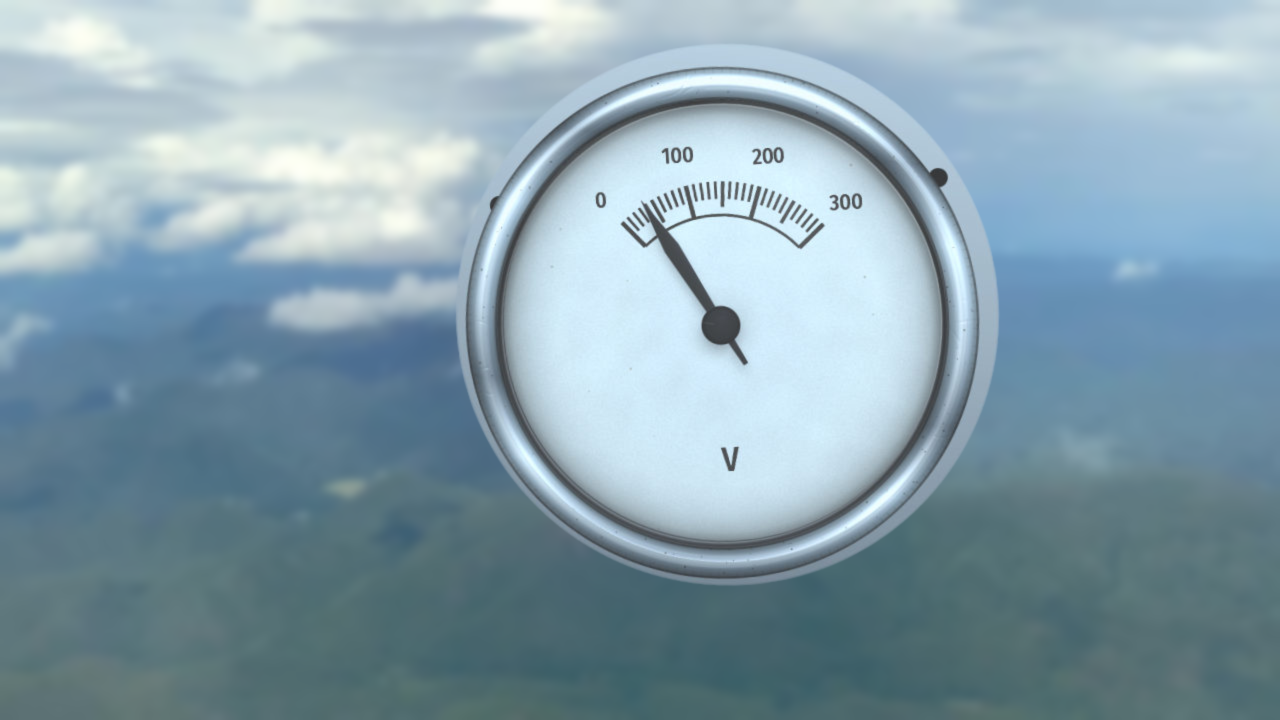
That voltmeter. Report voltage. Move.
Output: 40 V
